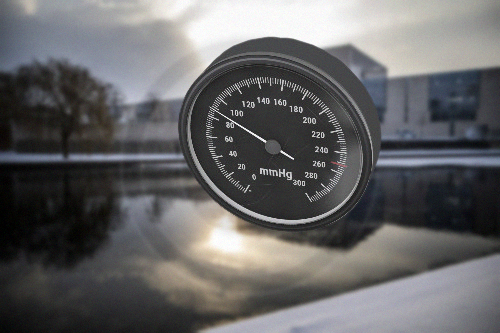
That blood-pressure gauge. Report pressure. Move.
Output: 90 mmHg
